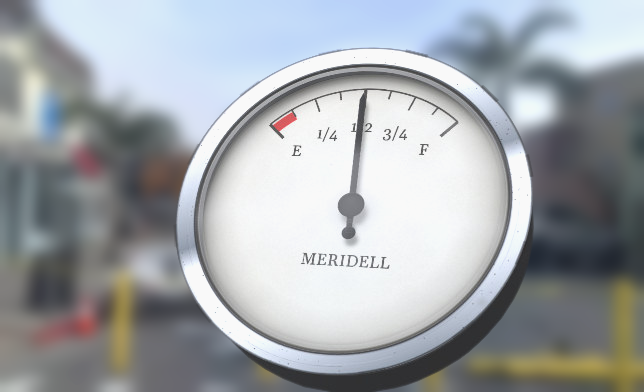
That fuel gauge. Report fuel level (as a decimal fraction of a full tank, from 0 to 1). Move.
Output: 0.5
